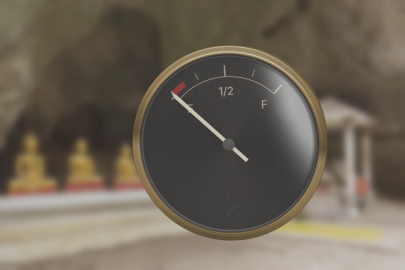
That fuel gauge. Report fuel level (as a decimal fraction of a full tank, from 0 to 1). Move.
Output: 0
